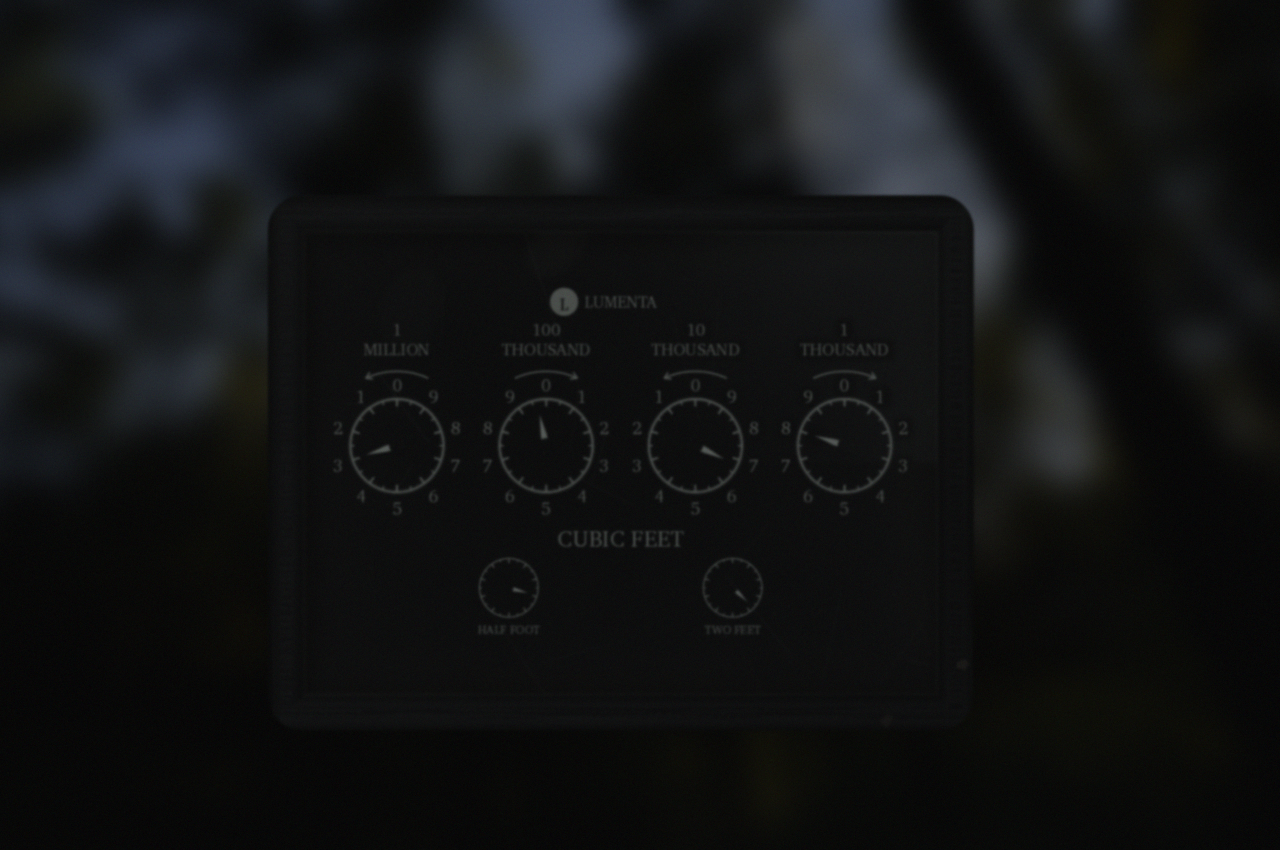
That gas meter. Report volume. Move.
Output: 296800 ft³
